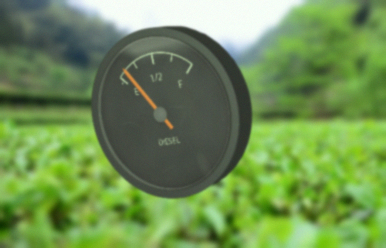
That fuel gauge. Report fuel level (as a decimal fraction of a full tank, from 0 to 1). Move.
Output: 0.125
